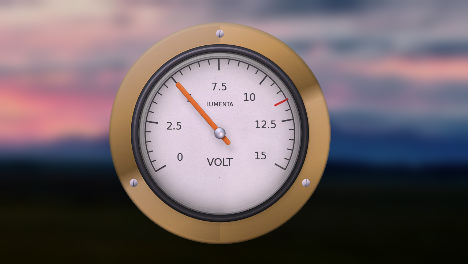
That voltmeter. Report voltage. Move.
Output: 5 V
